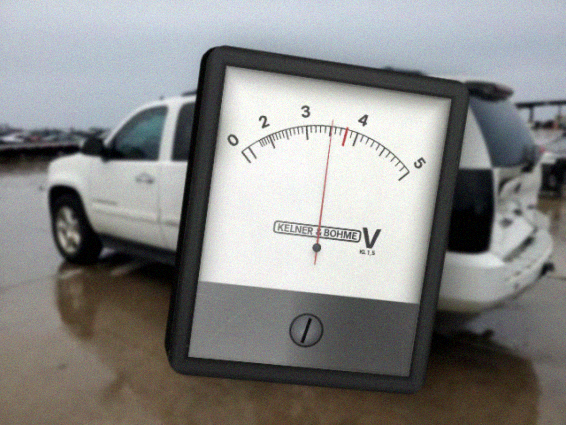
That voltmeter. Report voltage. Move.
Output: 3.5 V
